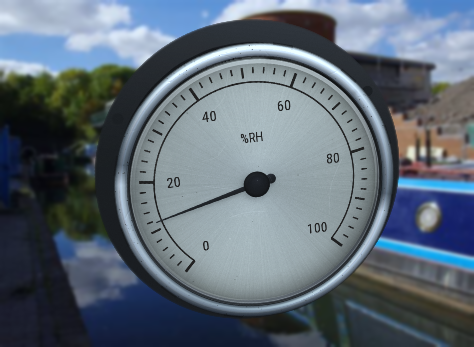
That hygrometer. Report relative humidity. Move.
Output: 12 %
